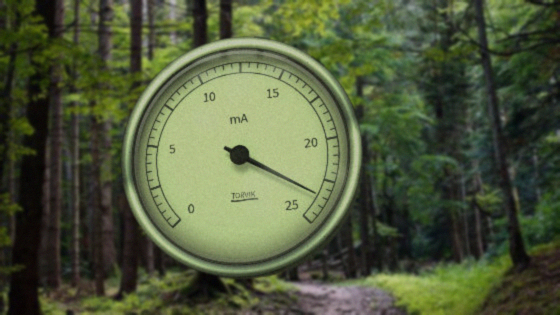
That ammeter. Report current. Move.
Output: 23.5 mA
